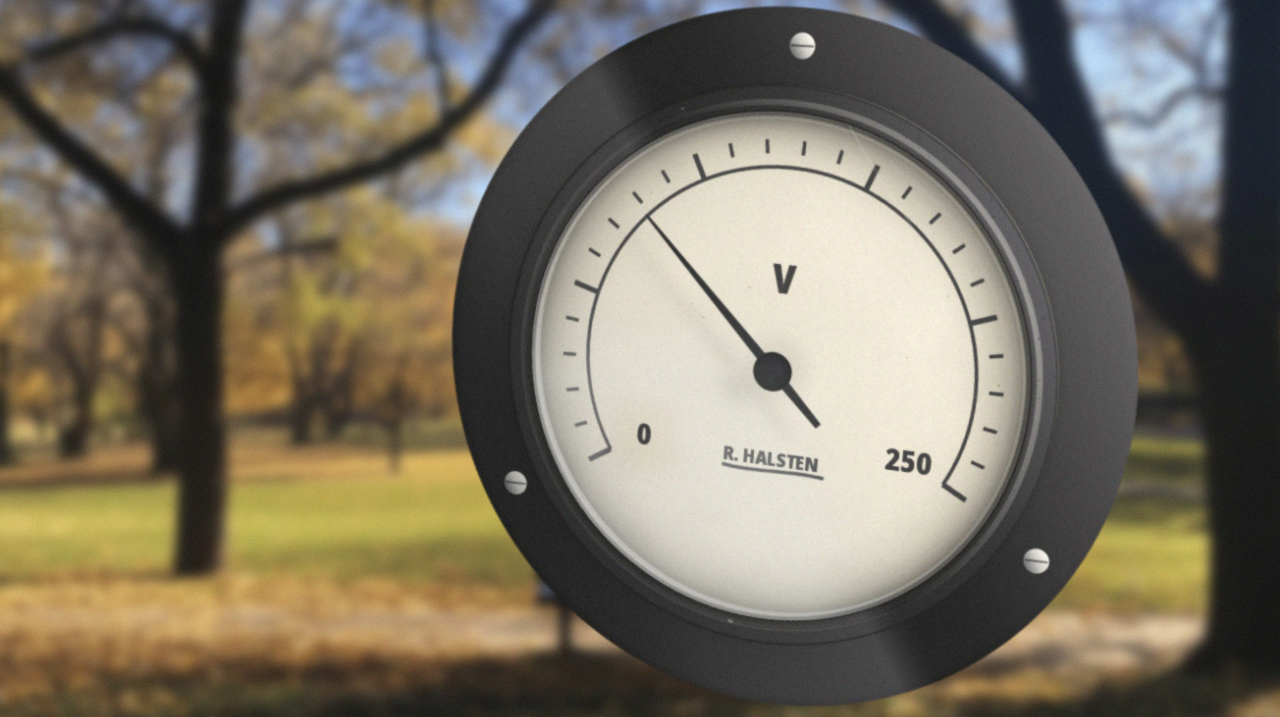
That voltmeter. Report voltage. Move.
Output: 80 V
